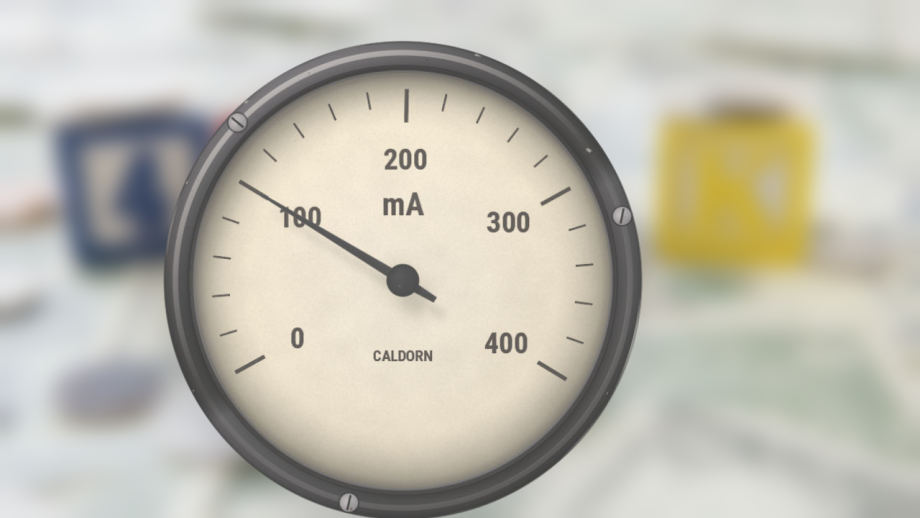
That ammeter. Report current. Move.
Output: 100 mA
